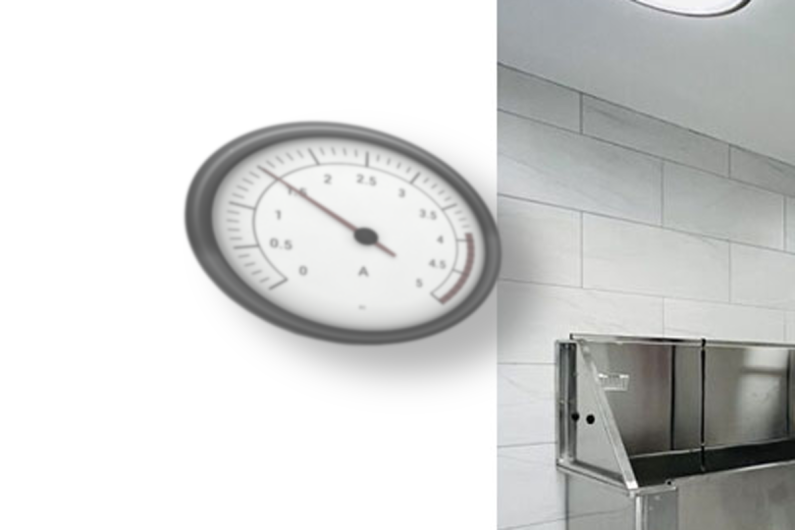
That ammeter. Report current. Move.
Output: 1.5 A
